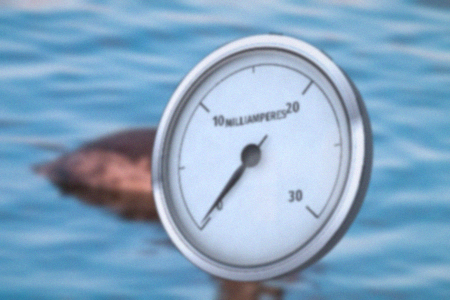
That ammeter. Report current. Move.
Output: 0 mA
